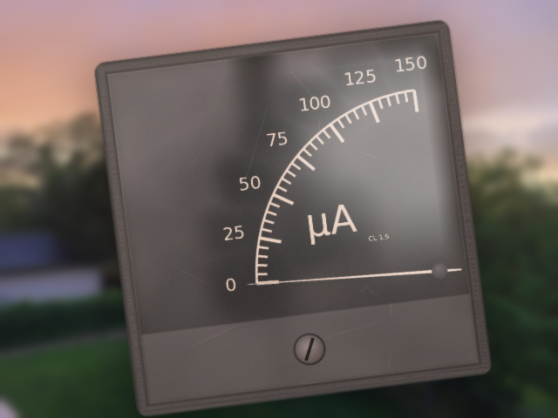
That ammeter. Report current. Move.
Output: 0 µA
